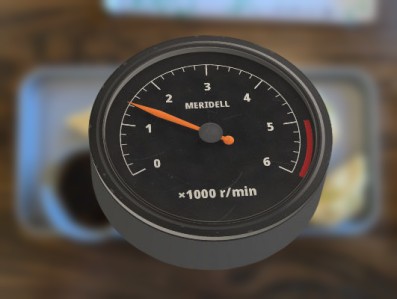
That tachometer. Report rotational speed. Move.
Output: 1400 rpm
